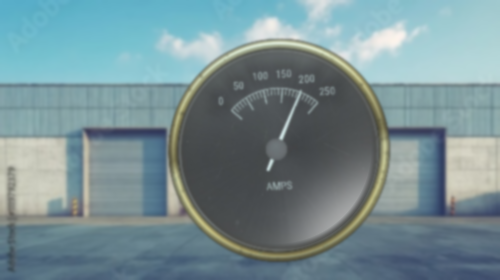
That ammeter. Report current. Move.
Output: 200 A
